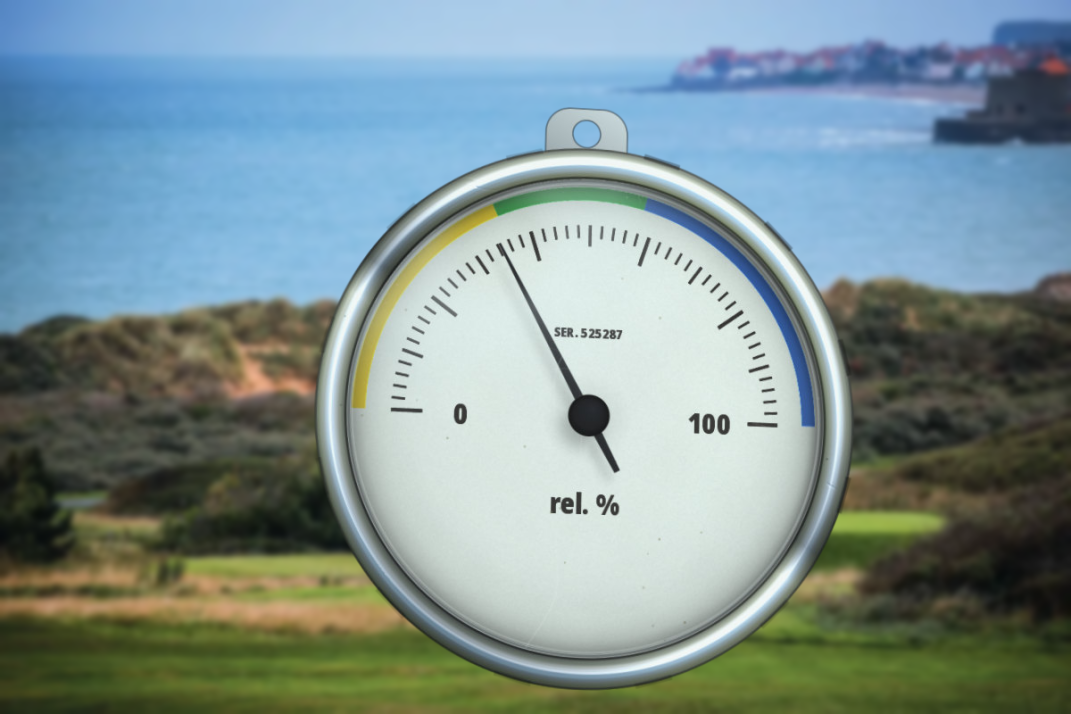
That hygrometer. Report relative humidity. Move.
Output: 34 %
